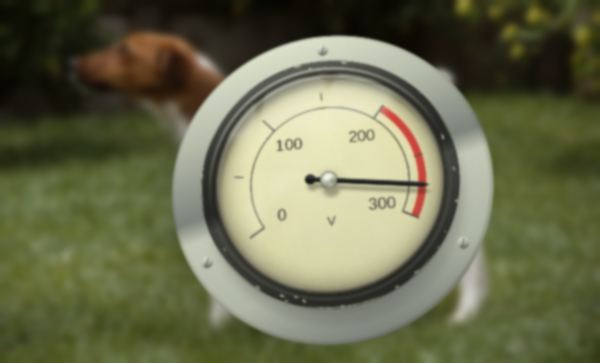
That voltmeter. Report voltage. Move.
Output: 275 V
